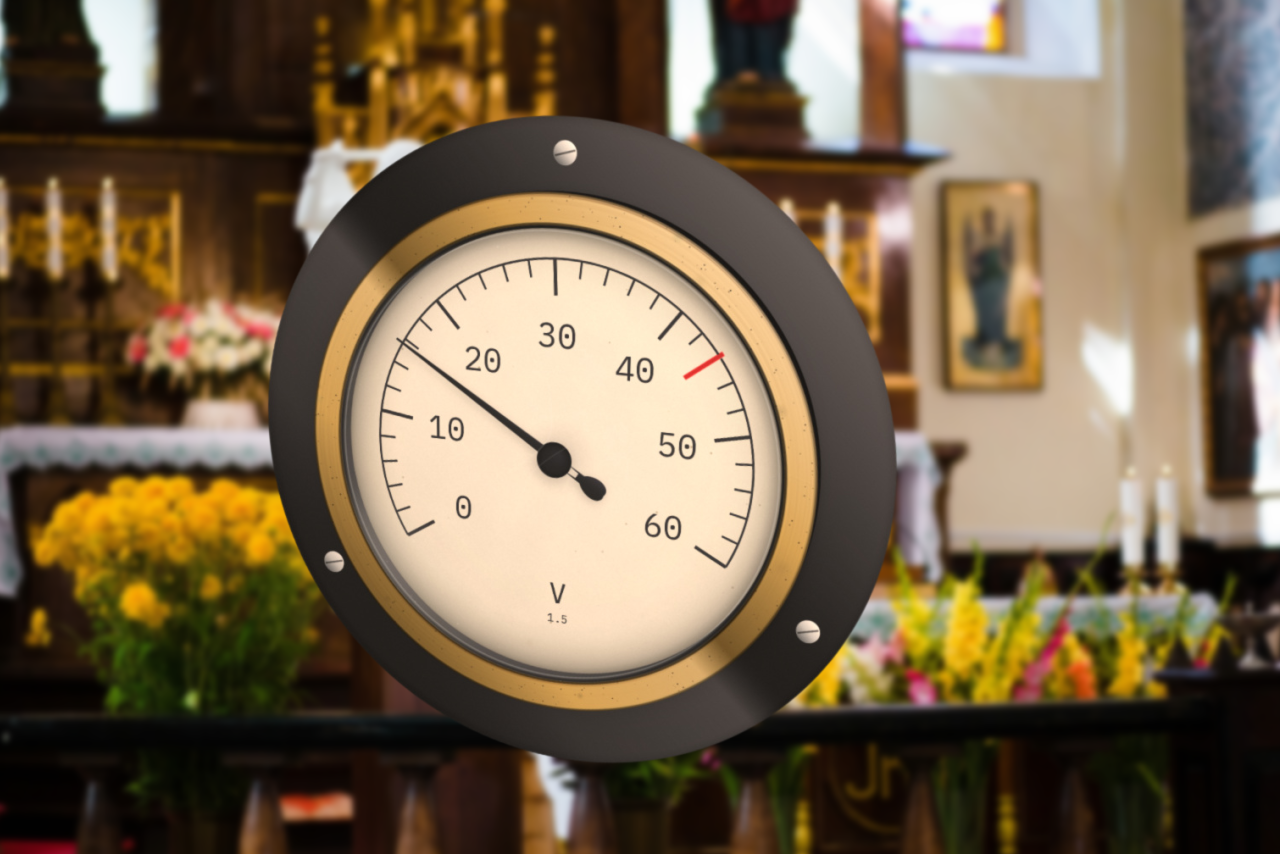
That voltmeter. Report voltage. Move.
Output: 16 V
